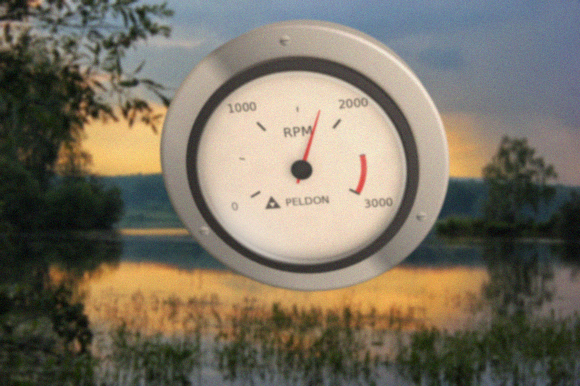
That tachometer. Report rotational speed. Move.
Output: 1750 rpm
